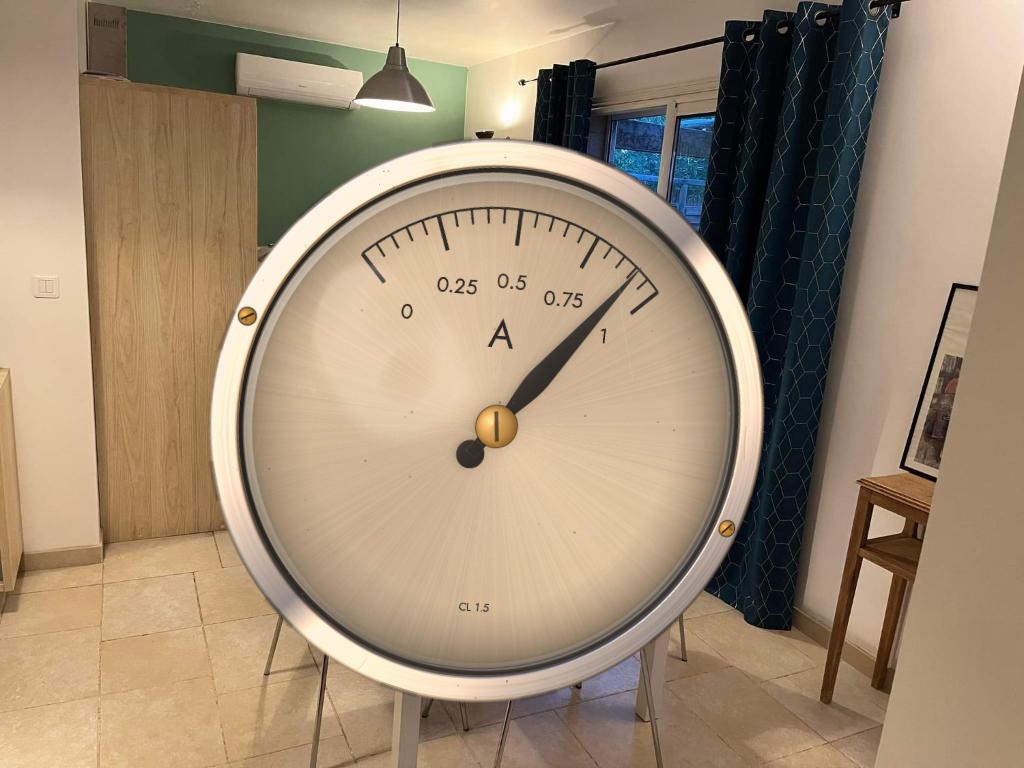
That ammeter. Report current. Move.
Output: 0.9 A
